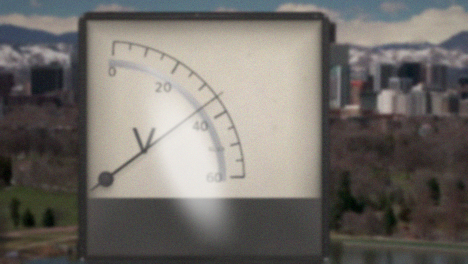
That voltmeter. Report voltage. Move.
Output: 35 V
